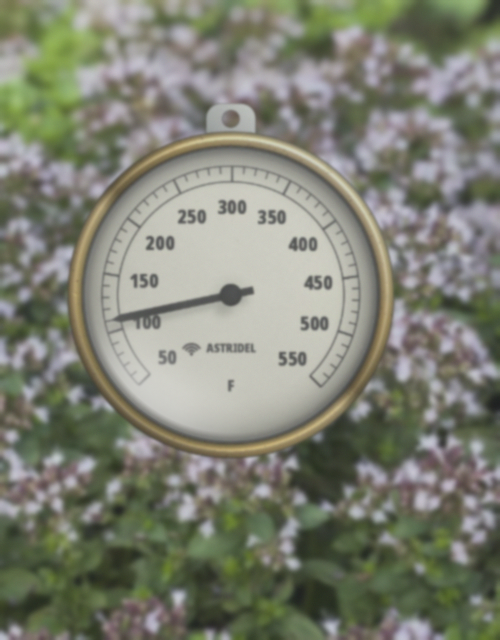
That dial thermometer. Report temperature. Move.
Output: 110 °F
